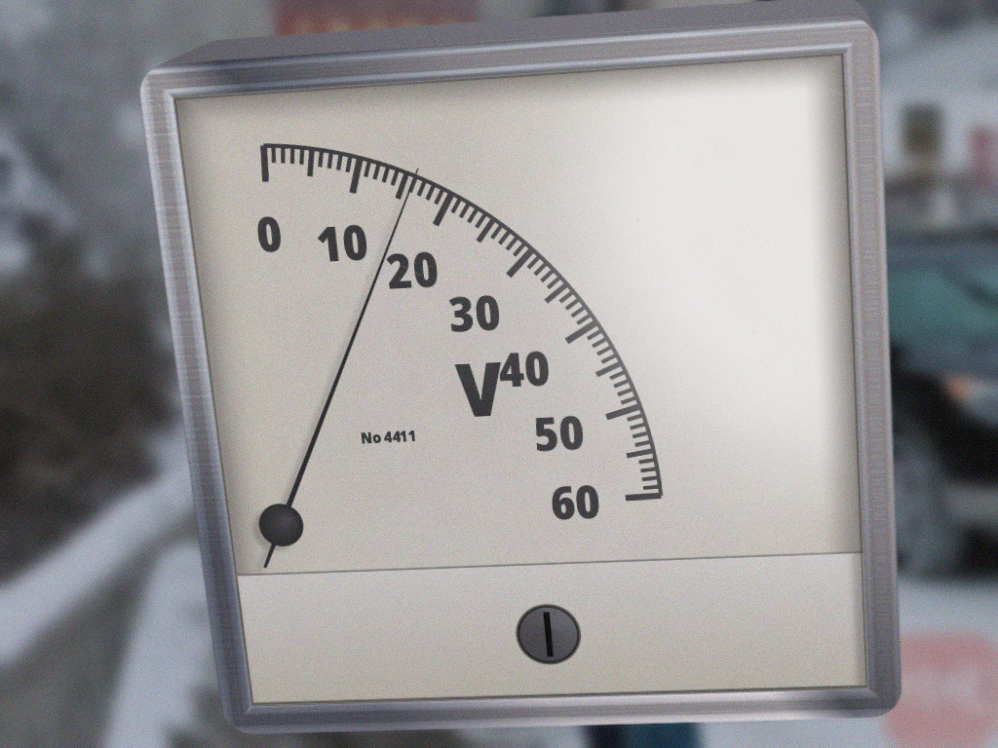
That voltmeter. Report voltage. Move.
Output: 16 V
